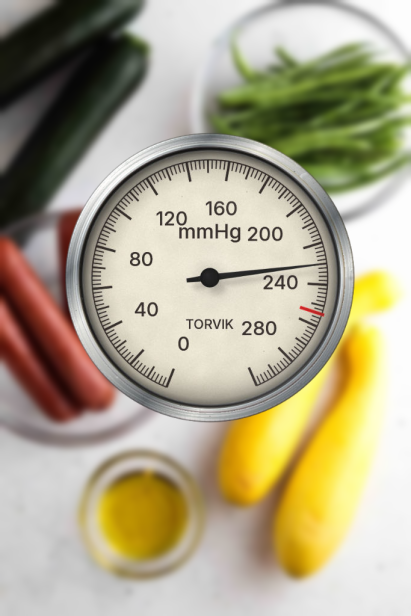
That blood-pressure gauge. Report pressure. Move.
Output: 230 mmHg
